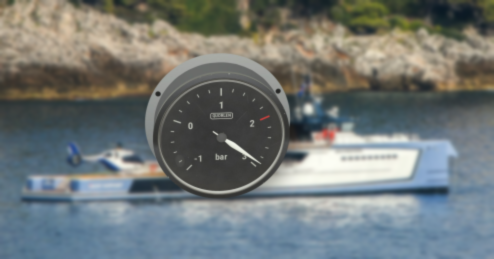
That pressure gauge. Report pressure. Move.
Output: 2.9 bar
